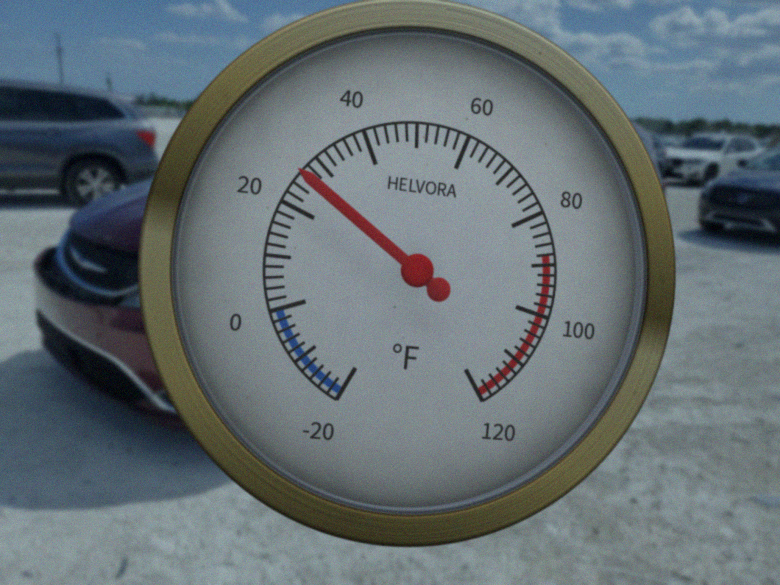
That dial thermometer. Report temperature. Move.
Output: 26 °F
